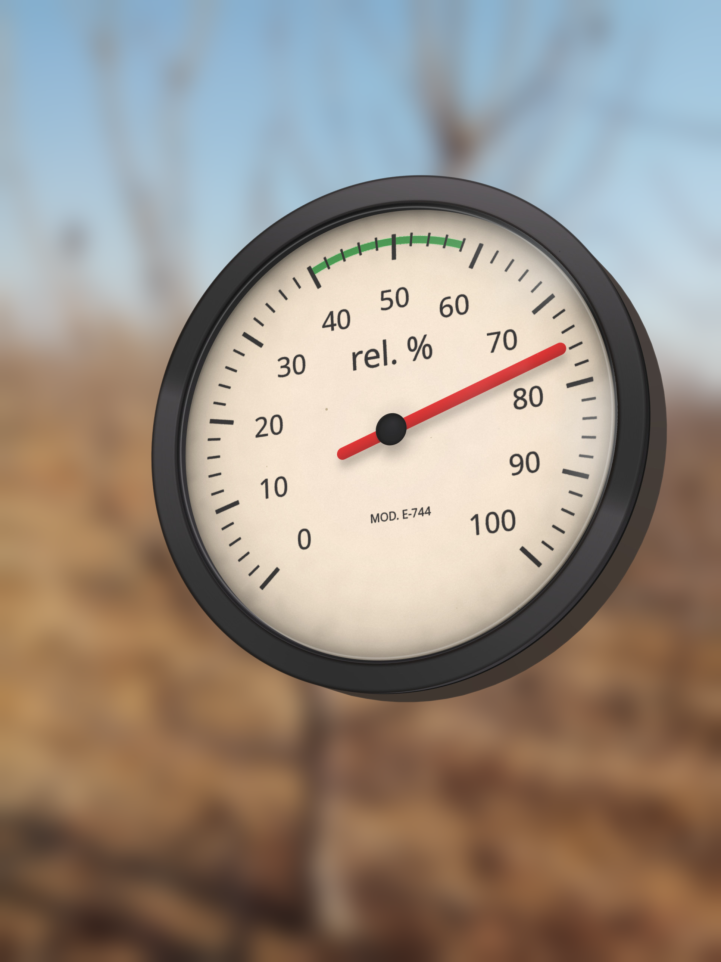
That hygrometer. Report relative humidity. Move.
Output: 76 %
